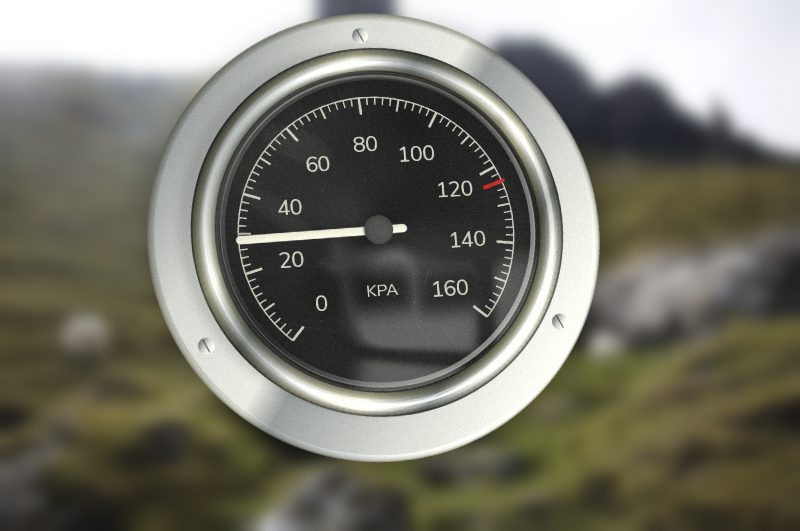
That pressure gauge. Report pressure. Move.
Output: 28 kPa
